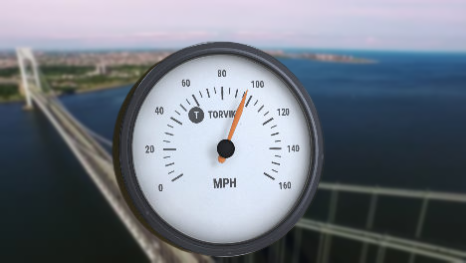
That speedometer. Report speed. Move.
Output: 95 mph
